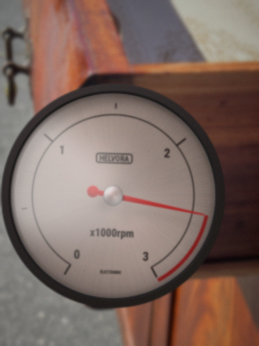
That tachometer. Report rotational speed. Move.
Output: 2500 rpm
